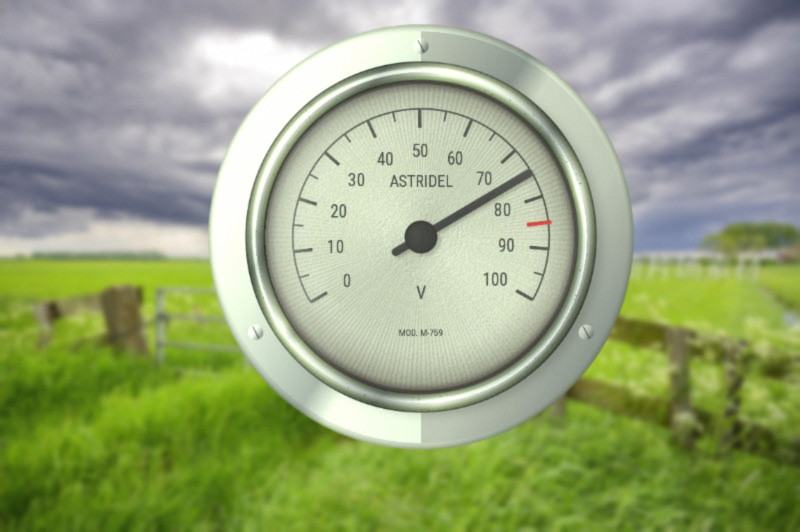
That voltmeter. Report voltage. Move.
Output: 75 V
